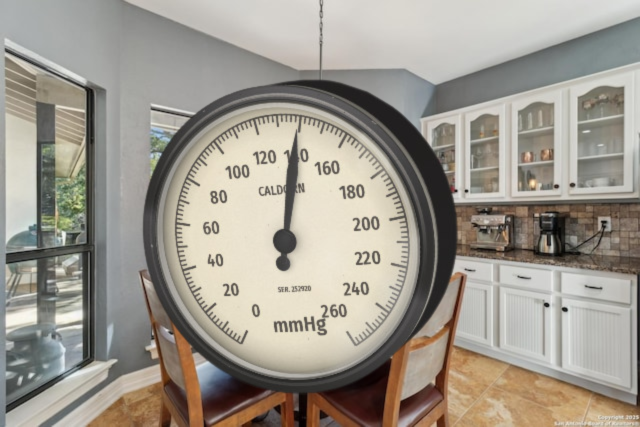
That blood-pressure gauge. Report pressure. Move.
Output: 140 mmHg
